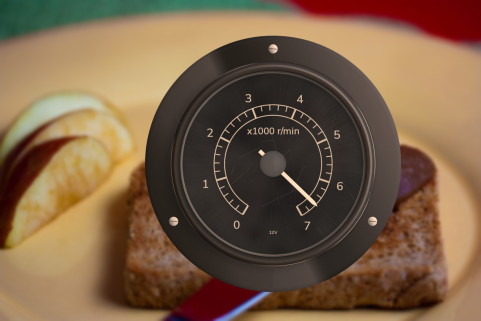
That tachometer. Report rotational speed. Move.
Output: 6600 rpm
